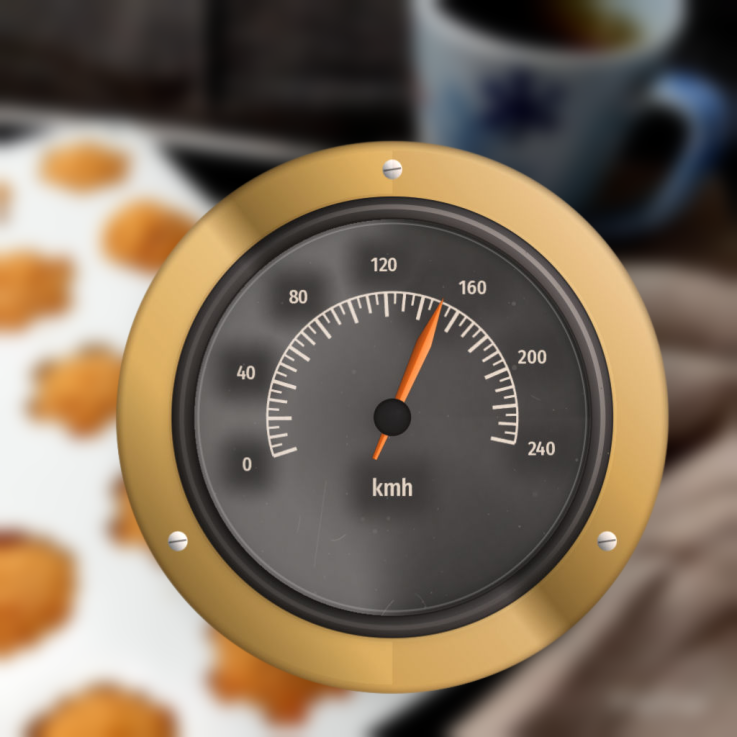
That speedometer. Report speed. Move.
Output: 150 km/h
